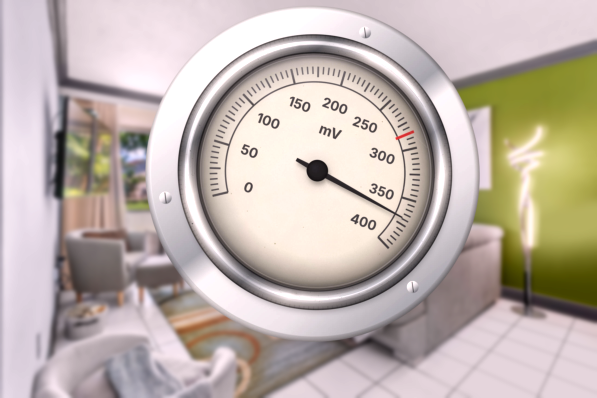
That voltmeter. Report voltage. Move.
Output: 370 mV
